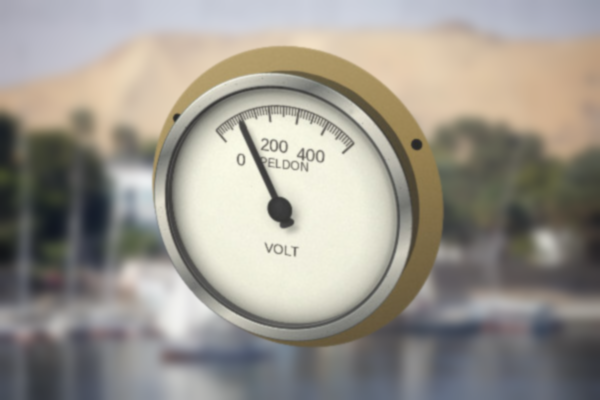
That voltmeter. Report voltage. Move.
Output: 100 V
